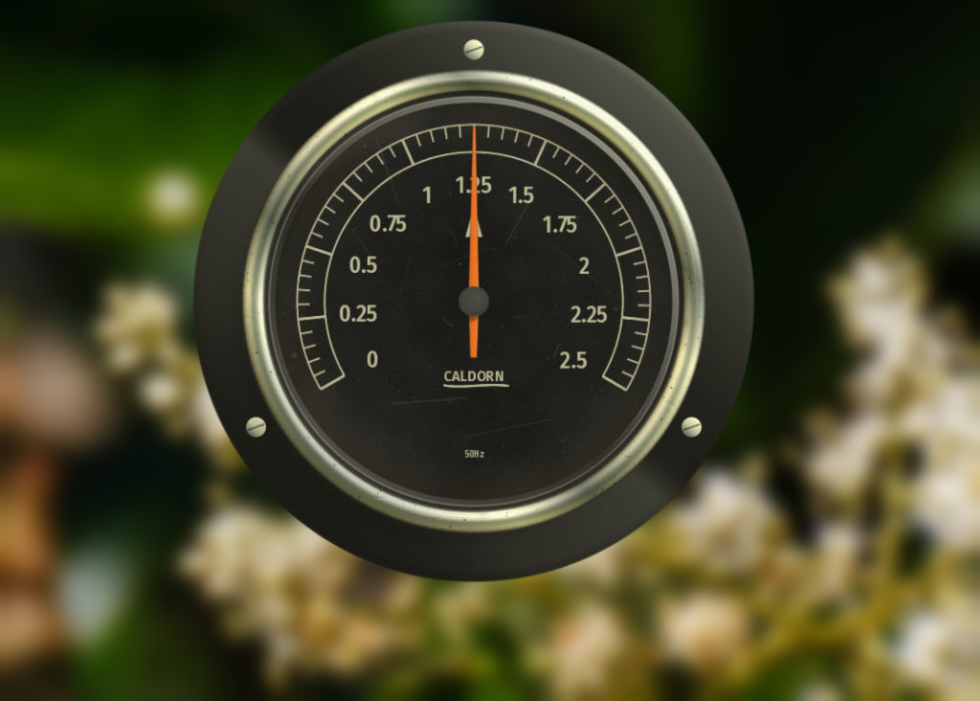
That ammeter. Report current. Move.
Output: 1.25 A
